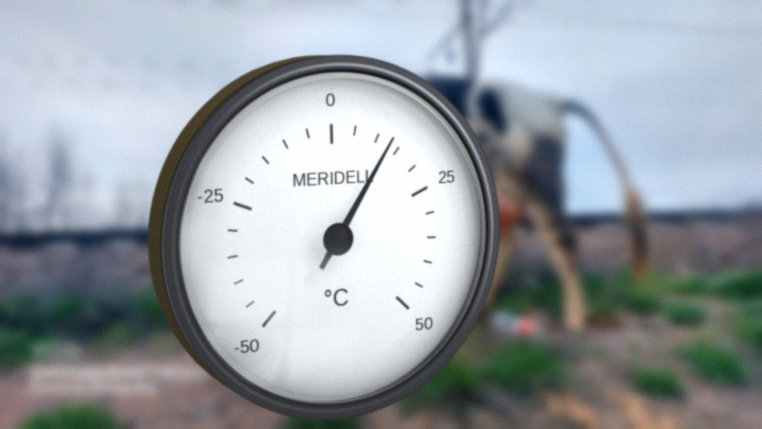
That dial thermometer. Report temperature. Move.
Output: 12.5 °C
